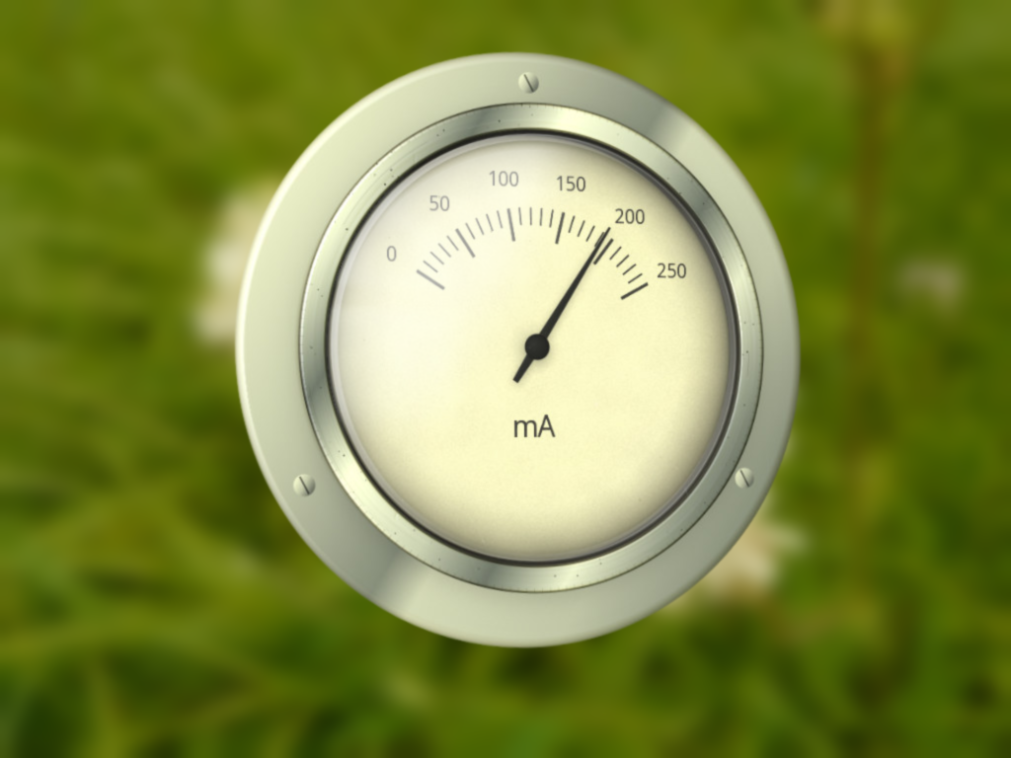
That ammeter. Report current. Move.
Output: 190 mA
